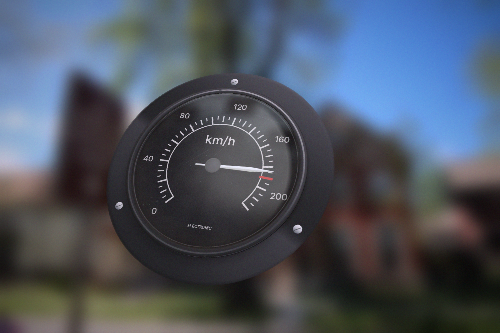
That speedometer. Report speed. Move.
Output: 185 km/h
